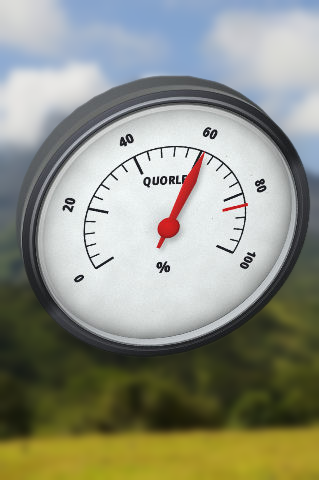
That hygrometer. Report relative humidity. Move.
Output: 60 %
